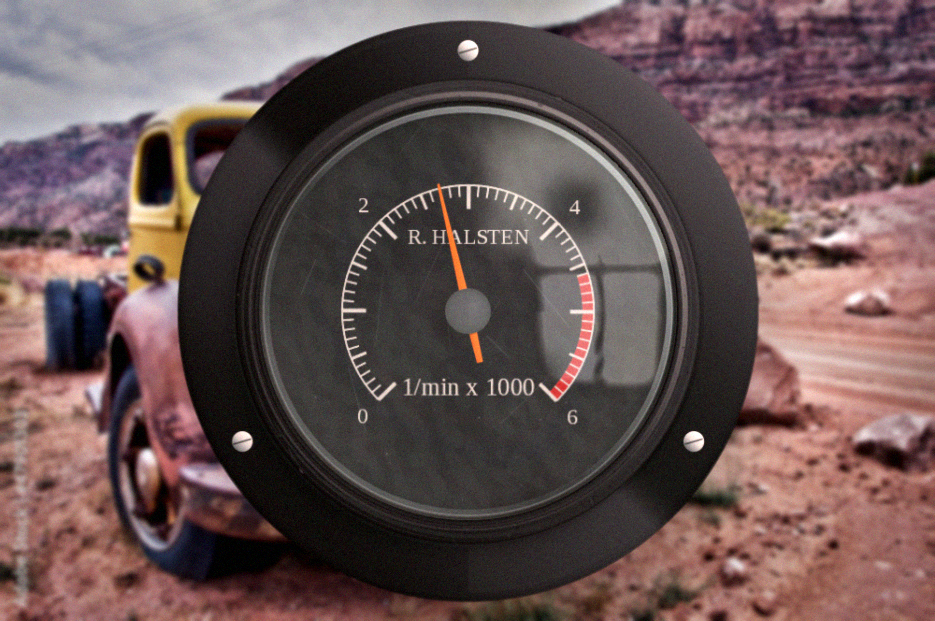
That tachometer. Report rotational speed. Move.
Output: 2700 rpm
